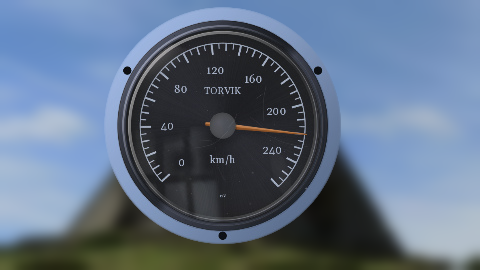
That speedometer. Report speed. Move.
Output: 220 km/h
